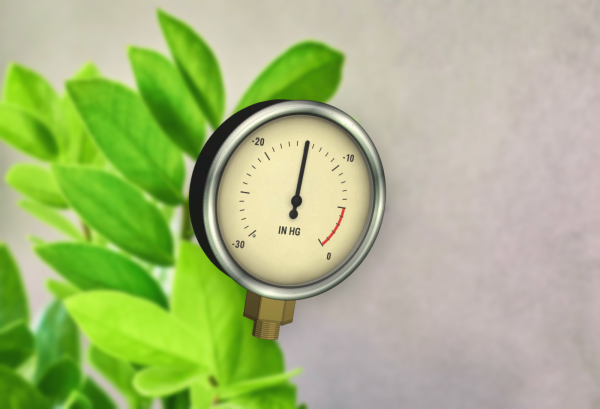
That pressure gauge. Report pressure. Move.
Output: -15 inHg
